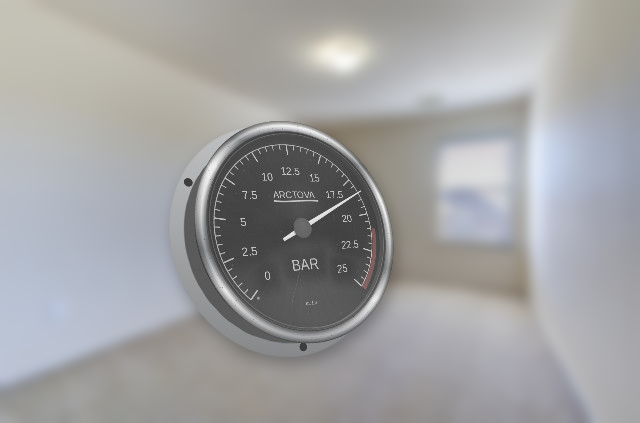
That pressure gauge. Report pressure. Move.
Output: 18.5 bar
